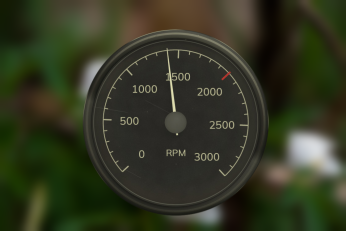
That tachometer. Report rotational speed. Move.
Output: 1400 rpm
